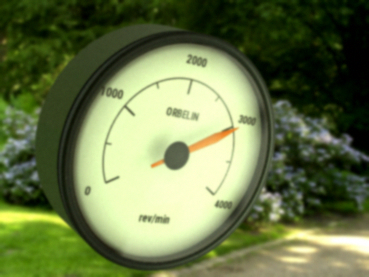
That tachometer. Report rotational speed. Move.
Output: 3000 rpm
